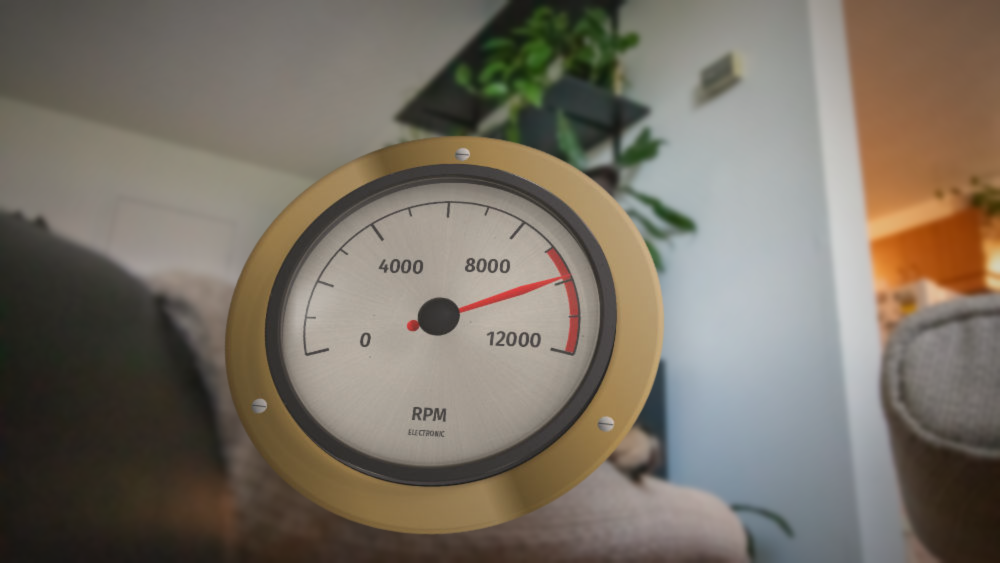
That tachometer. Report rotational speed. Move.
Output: 10000 rpm
